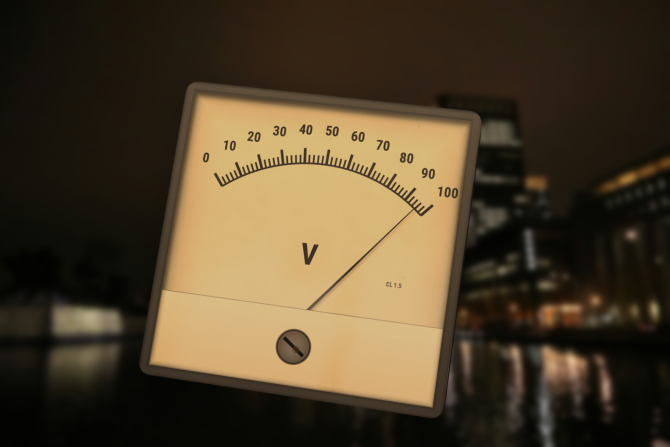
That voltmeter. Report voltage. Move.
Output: 96 V
